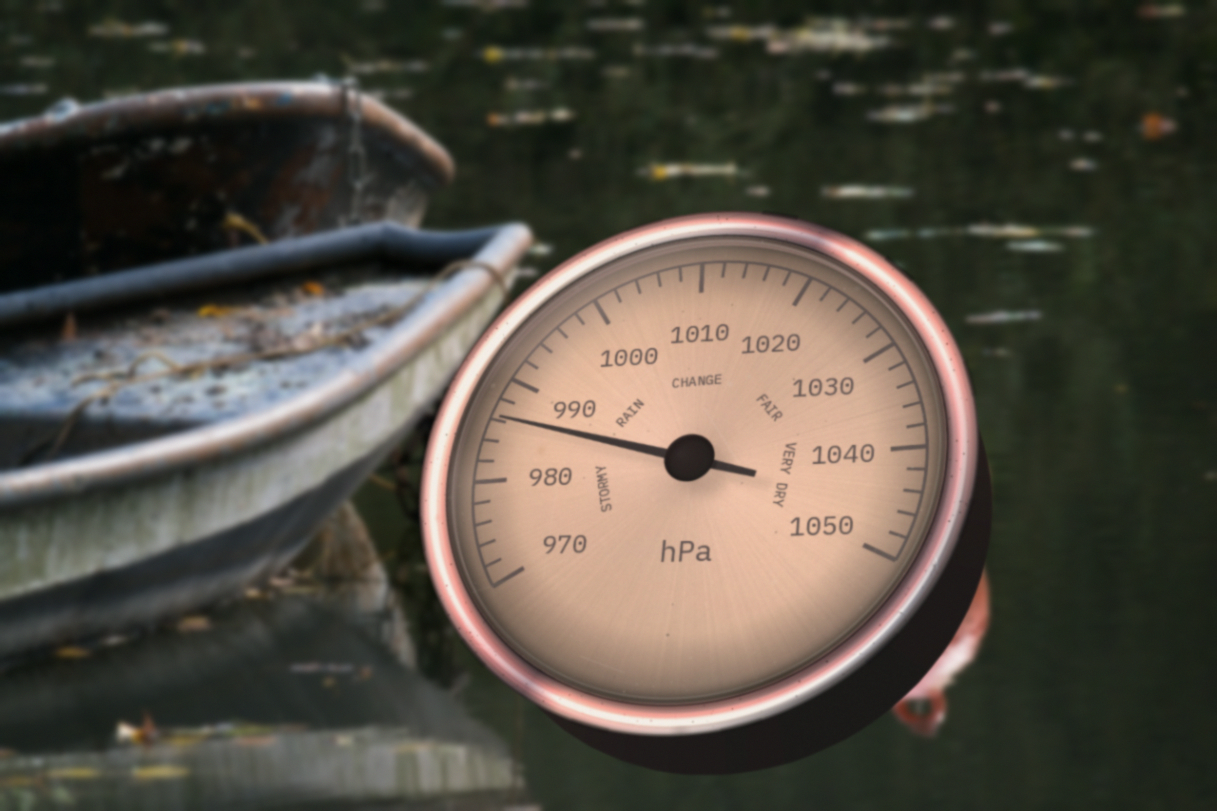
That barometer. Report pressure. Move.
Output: 986 hPa
